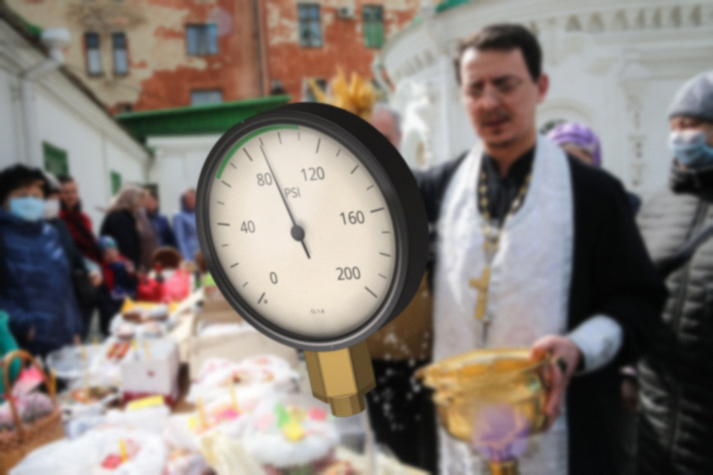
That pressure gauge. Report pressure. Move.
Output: 90 psi
